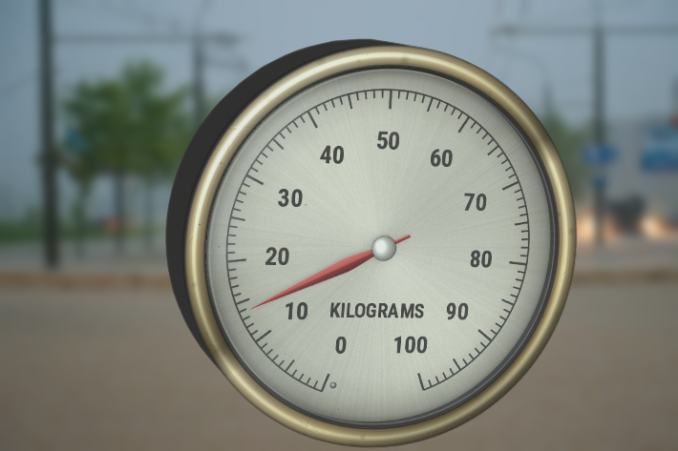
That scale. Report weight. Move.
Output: 14 kg
